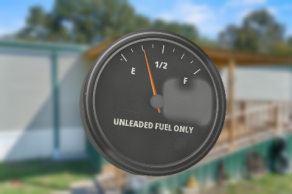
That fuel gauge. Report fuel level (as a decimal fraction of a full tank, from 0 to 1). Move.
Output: 0.25
